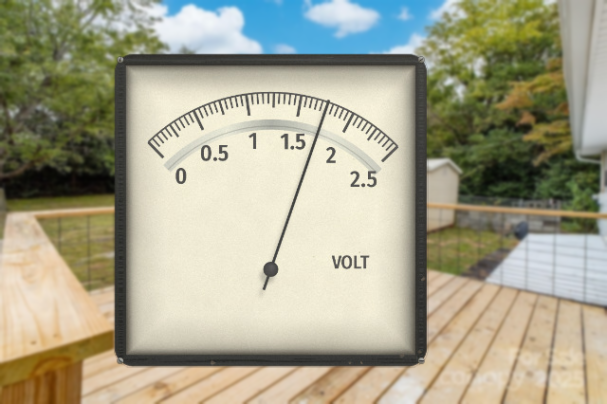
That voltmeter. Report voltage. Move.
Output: 1.75 V
